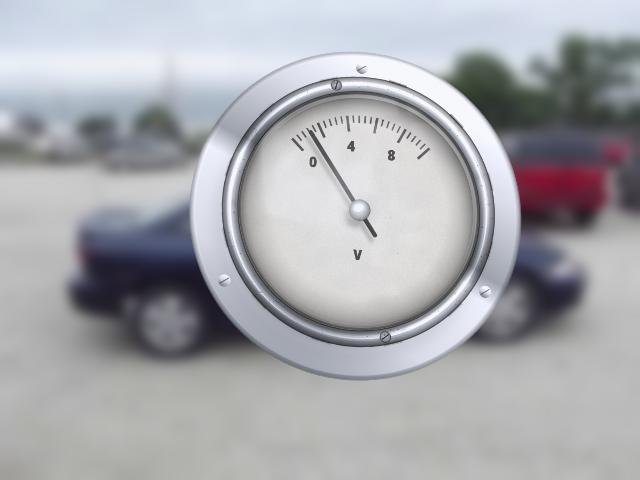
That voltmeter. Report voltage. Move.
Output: 1.2 V
